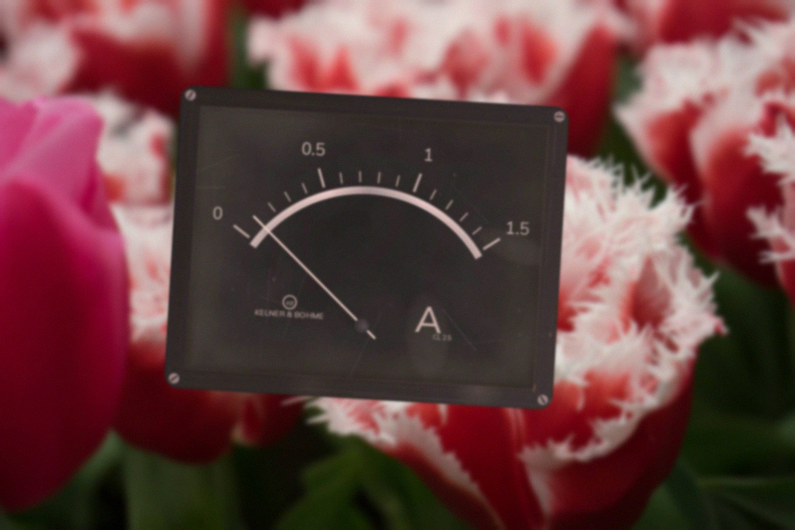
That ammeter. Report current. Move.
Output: 0.1 A
